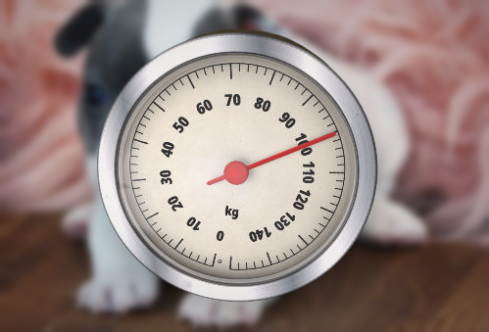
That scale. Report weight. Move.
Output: 100 kg
